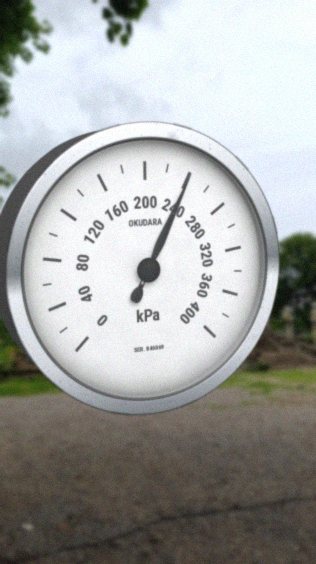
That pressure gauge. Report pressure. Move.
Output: 240 kPa
